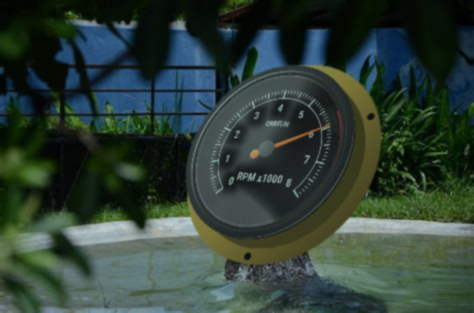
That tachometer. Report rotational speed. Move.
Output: 6000 rpm
